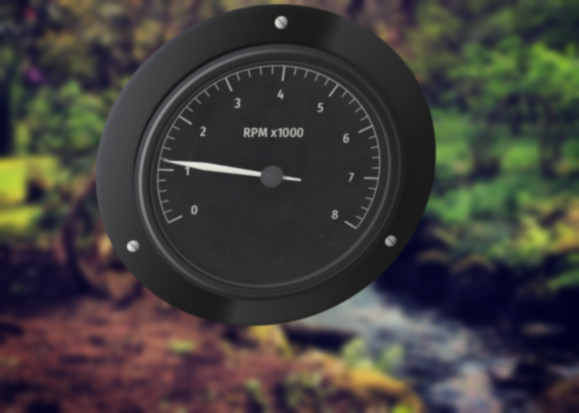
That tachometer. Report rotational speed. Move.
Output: 1200 rpm
